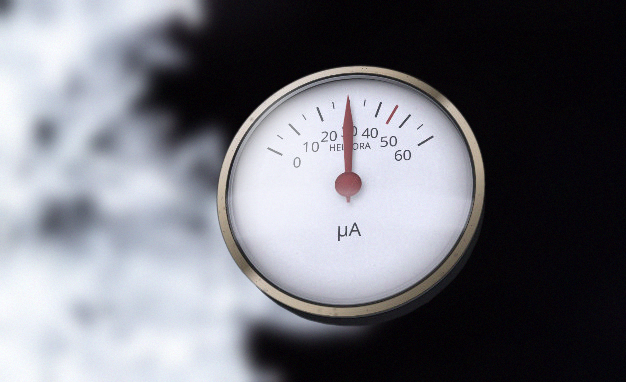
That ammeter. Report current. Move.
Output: 30 µA
